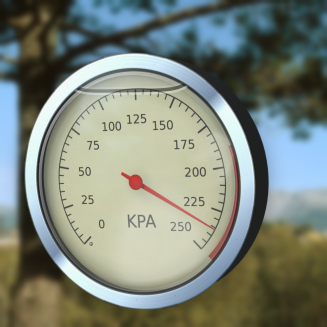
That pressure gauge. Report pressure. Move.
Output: 235 kPa
